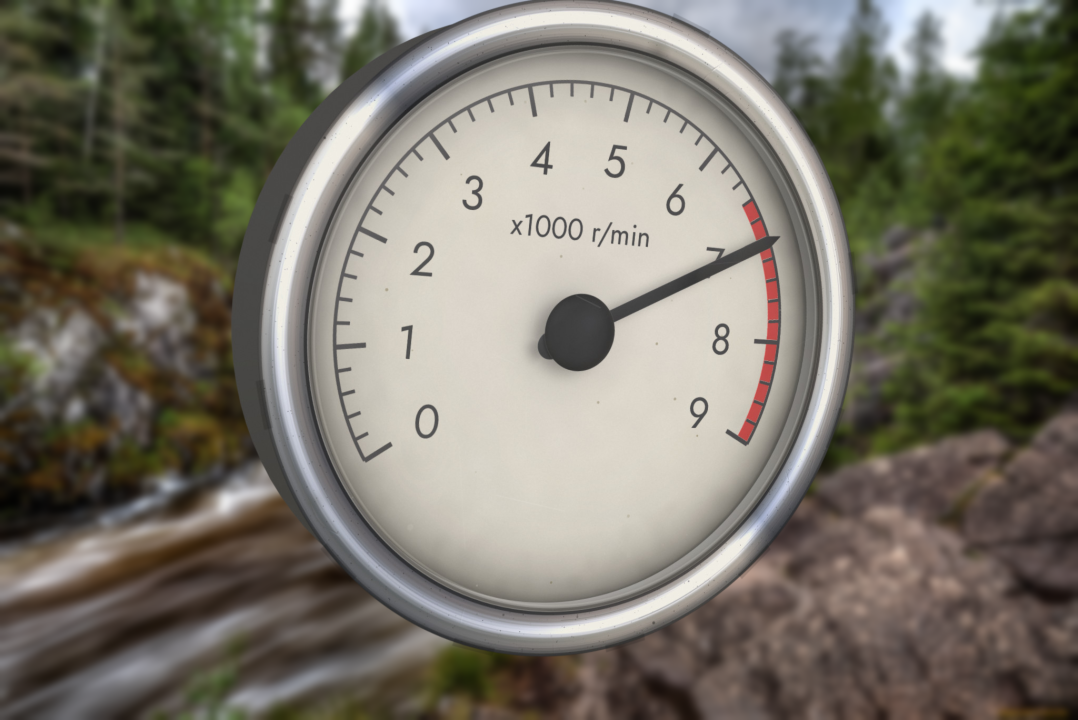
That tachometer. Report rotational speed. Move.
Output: 7000 rpm
